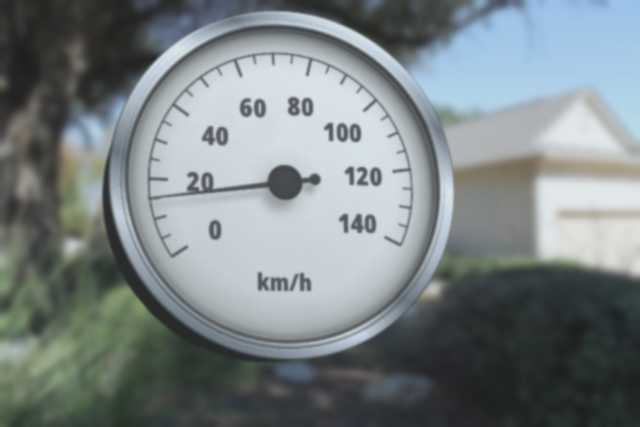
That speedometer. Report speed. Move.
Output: 15 km/h
